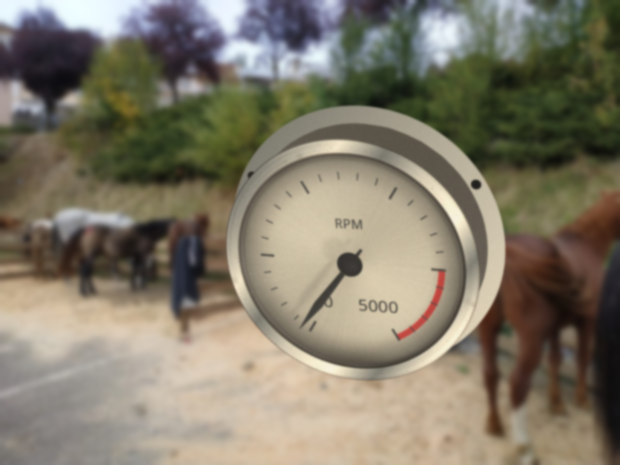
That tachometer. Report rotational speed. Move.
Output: 100 rpm
